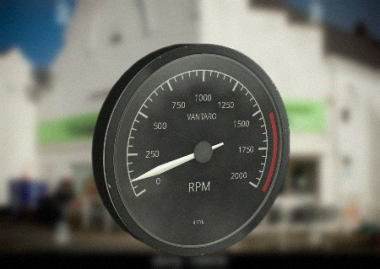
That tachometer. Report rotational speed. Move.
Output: 100 rpm
